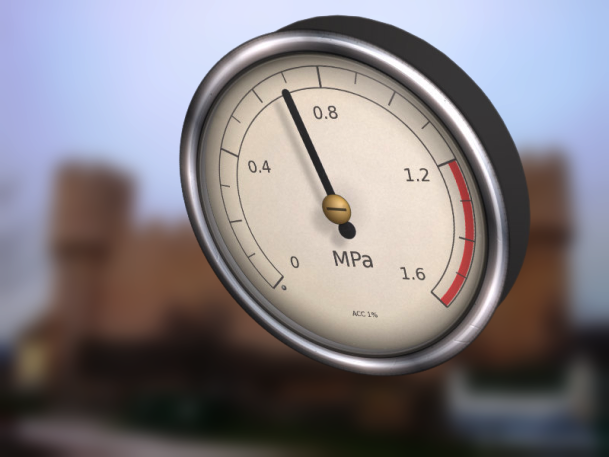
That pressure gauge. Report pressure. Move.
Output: 0.7 MPa
